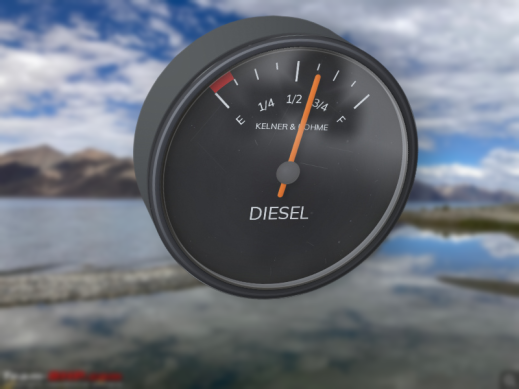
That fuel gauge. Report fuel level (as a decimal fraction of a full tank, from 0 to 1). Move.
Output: 0.625
